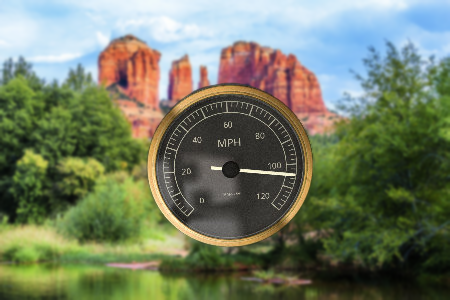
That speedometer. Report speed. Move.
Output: 104 mph
